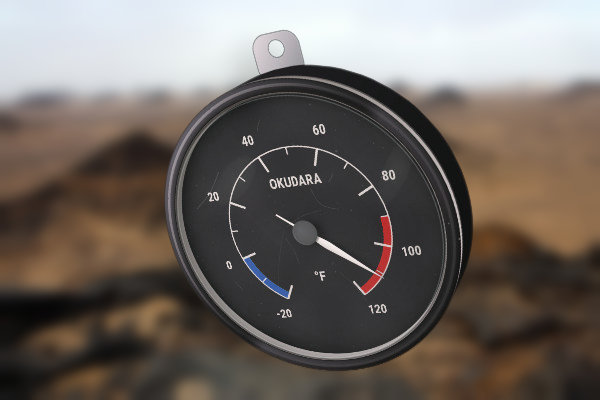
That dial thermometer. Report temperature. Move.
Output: 110 °F
